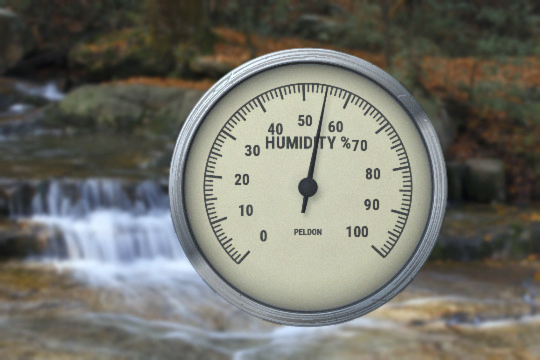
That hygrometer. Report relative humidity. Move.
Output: 55 %
